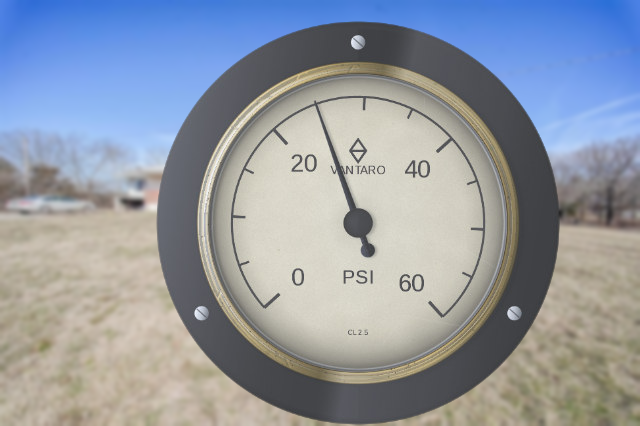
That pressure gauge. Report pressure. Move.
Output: 25 psi
